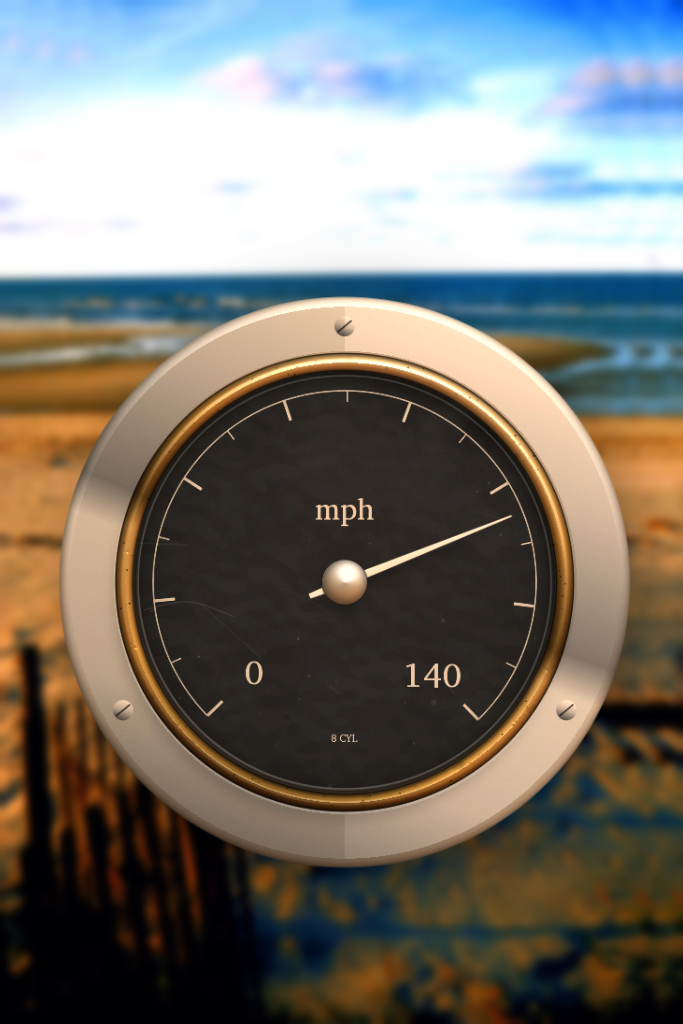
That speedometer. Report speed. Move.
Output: 105 mph
